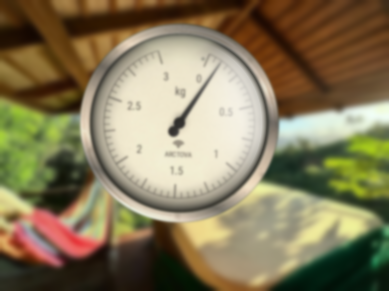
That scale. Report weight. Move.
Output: 0.1 kg
